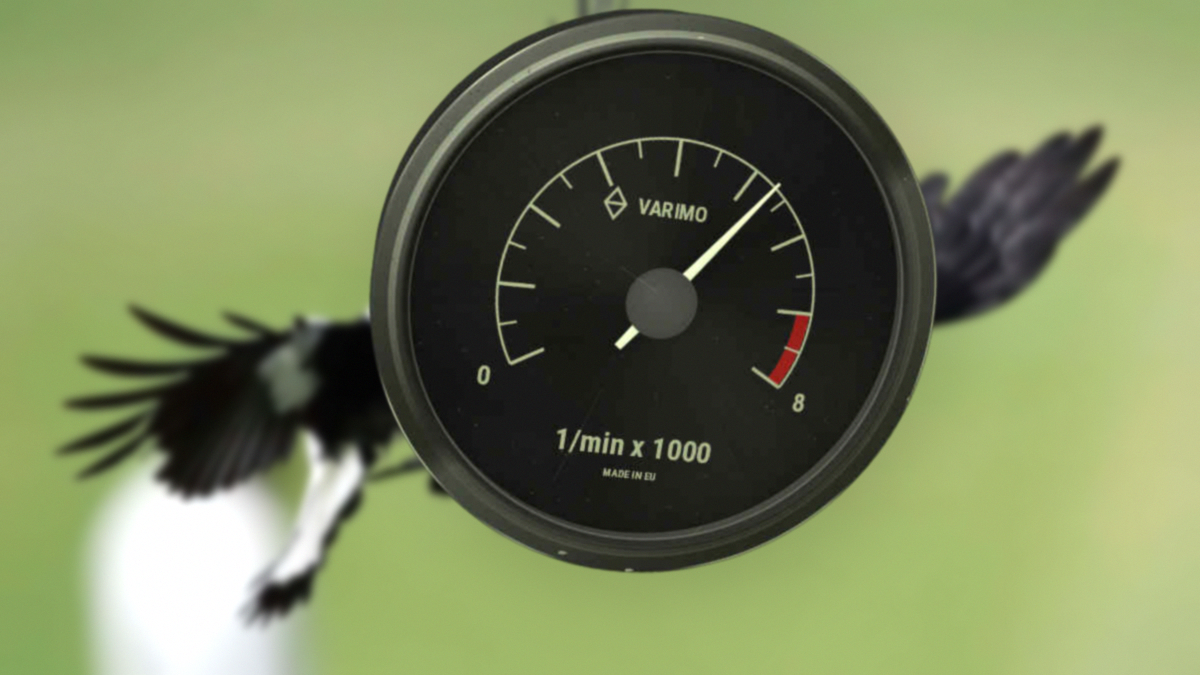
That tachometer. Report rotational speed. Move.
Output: 5250 rpm
